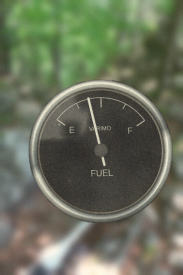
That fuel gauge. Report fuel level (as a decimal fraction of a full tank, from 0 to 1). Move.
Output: 0.375
